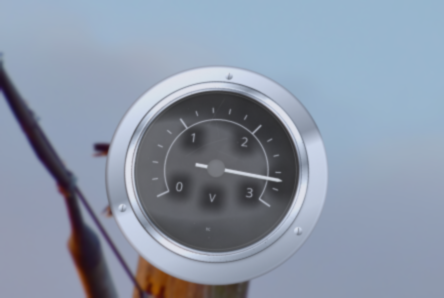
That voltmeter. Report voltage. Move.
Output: 2.7 V
